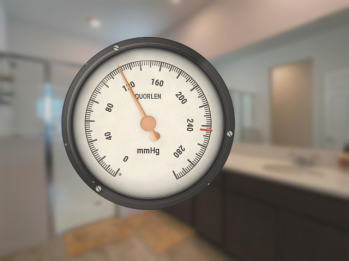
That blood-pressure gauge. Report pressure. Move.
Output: 120 mmHg
